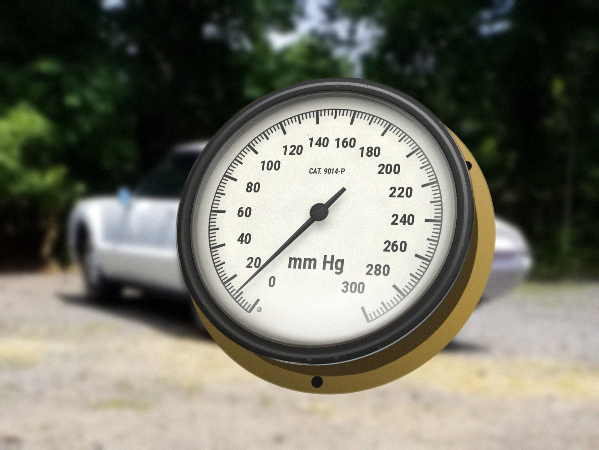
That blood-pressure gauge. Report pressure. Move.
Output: 10 mmHg
